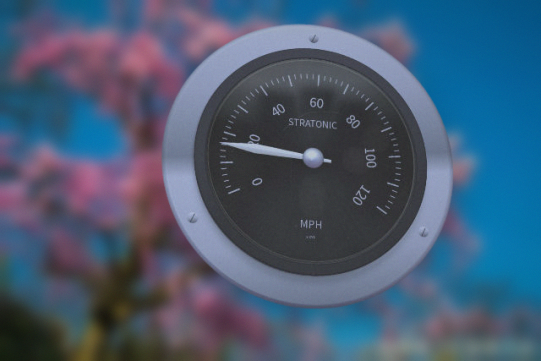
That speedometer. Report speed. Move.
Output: 16 mph
